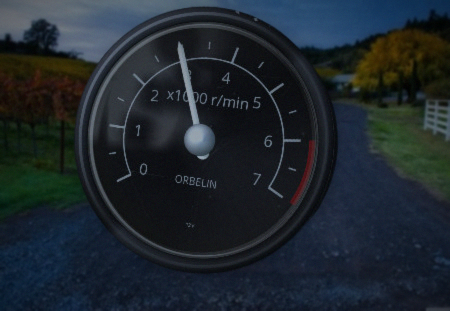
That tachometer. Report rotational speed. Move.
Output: 3000 rpm
